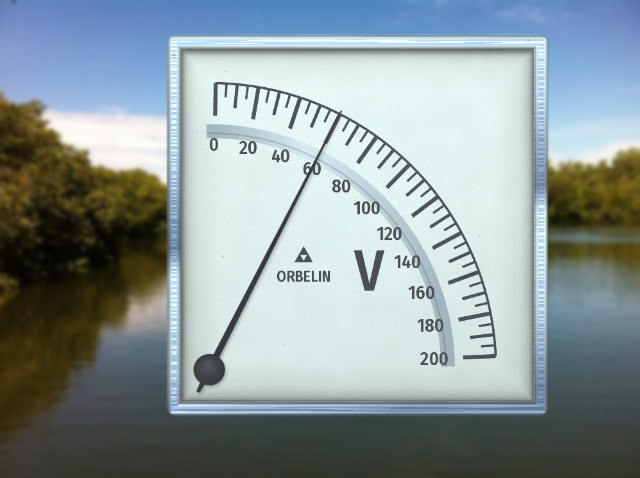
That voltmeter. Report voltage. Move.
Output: 60 V
